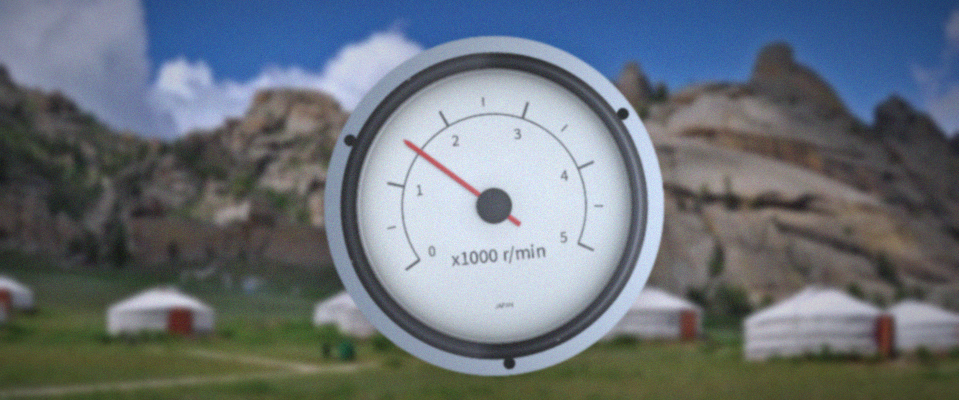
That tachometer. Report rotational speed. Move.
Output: 1500 rpm
